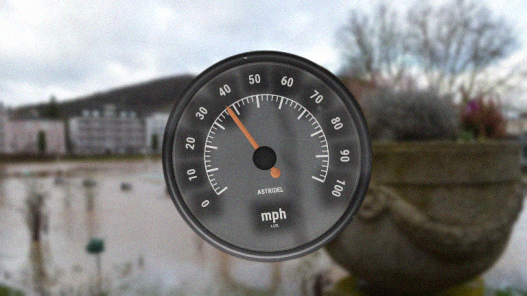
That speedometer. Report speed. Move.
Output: 38 mph
